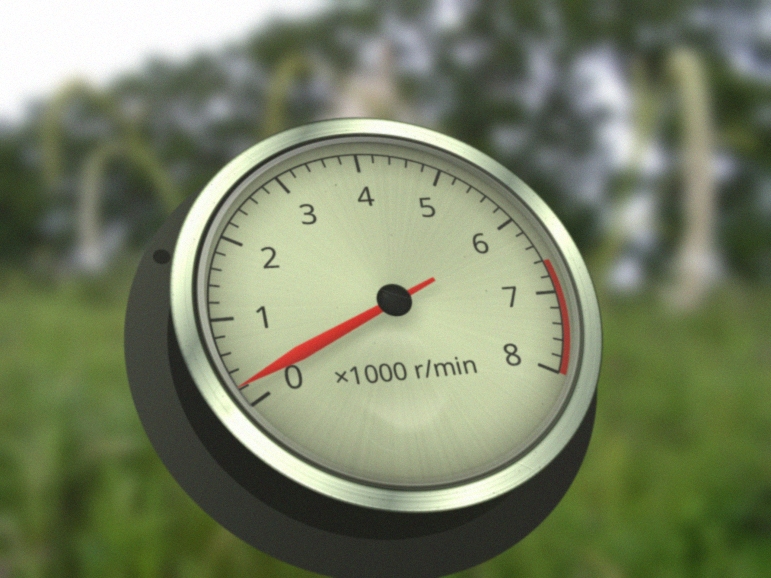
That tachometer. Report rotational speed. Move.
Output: 200 rpm
